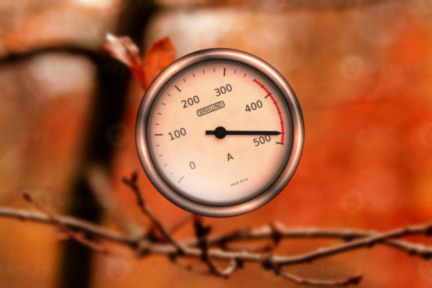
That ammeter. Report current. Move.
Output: 480 A
